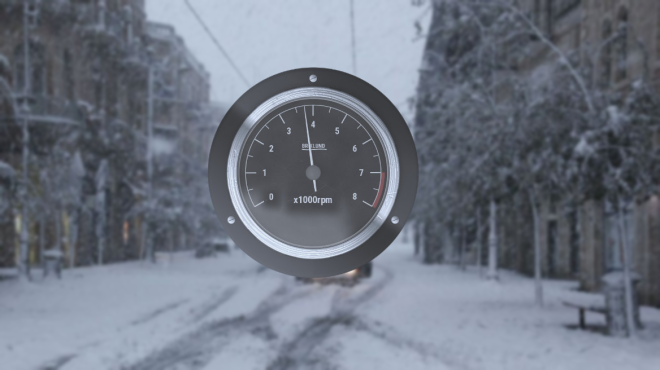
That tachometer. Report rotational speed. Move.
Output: 3750 rpm
